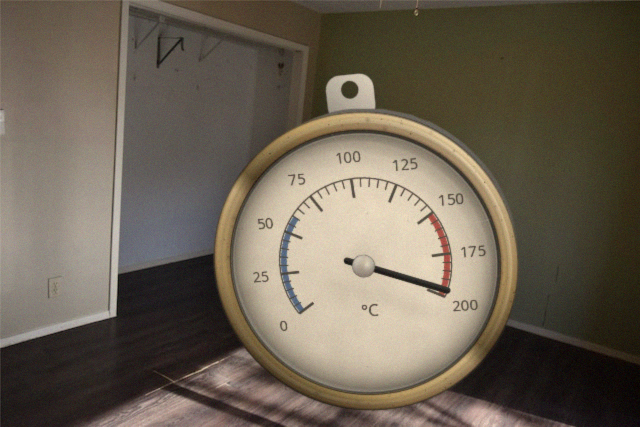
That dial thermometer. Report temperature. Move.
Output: 195 °C
